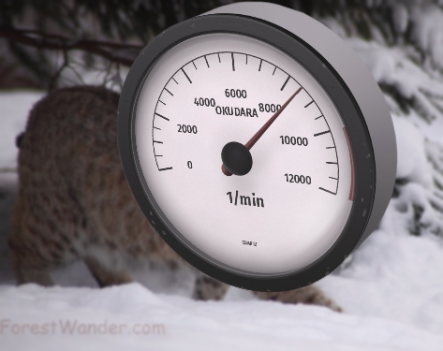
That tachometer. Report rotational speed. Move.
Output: 8500 rpm
